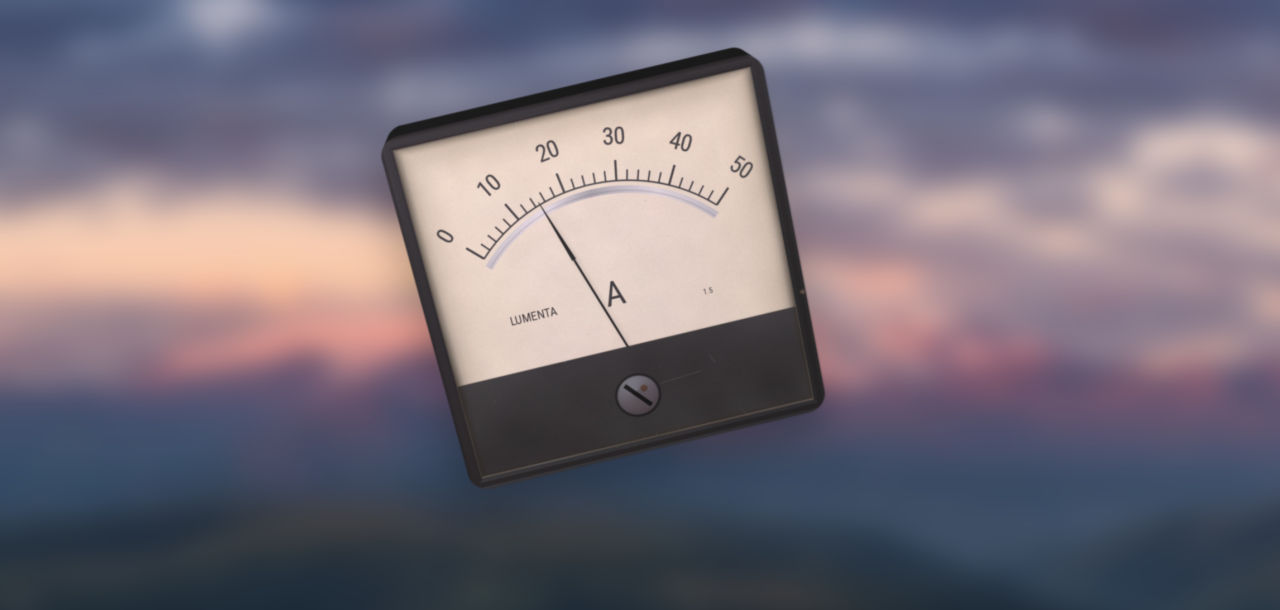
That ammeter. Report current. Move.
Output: 15 A
